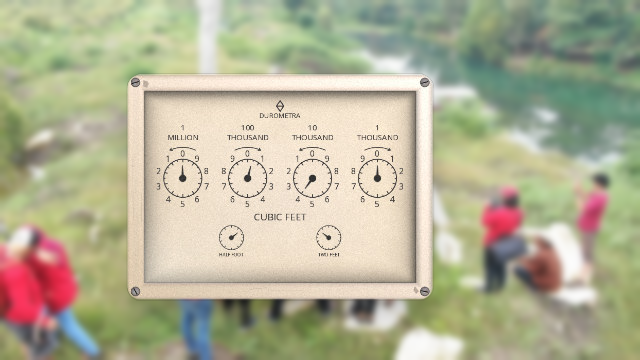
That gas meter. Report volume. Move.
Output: 4000 ft³
